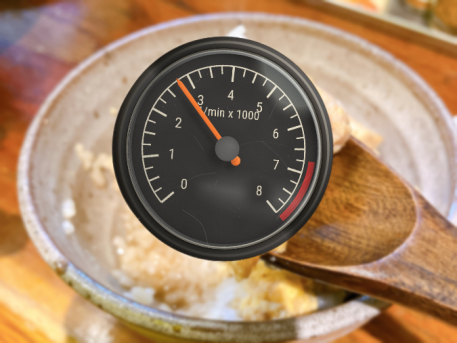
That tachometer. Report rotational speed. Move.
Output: 2750 rpm
